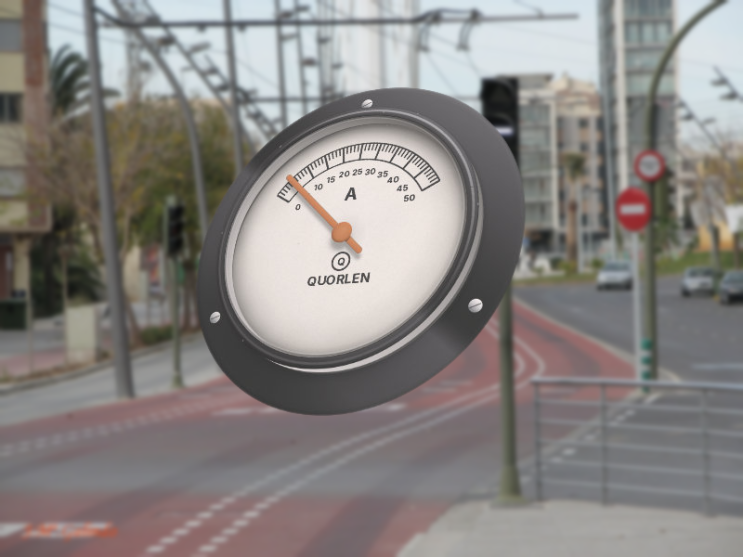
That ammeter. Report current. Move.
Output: 5 A
